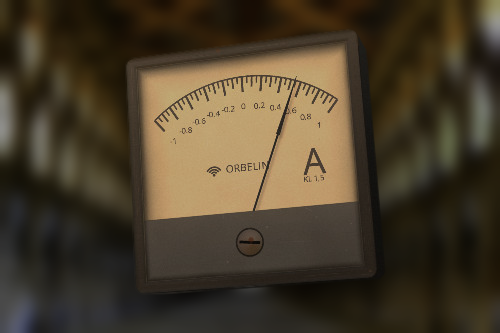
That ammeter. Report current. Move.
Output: 0.55 A
